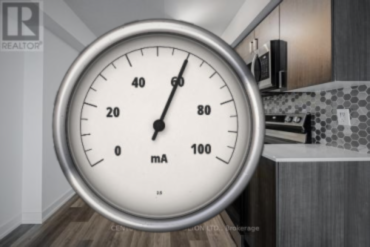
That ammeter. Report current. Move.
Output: 60 mA
